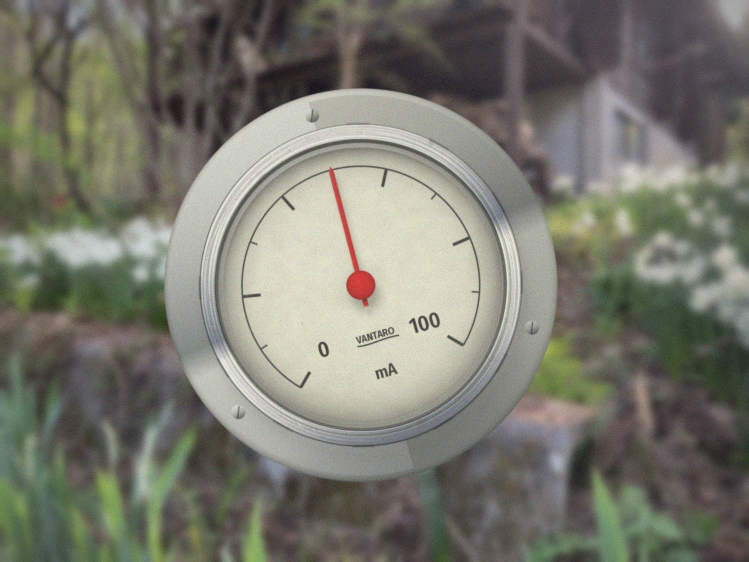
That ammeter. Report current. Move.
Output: 50 mA
